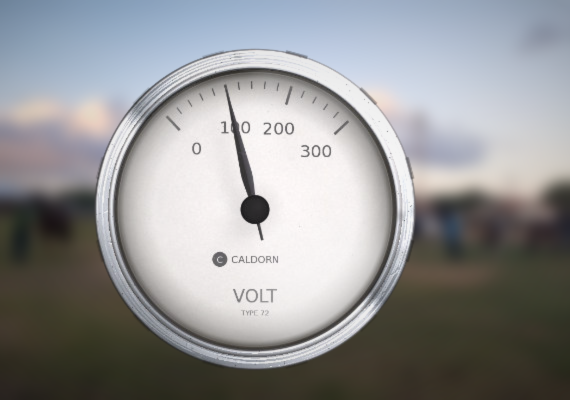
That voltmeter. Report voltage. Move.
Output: 100 V
